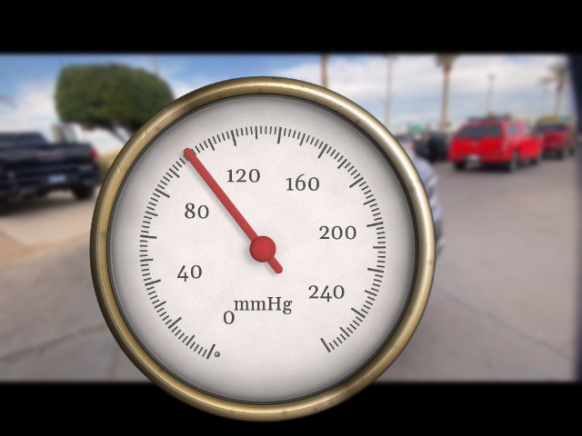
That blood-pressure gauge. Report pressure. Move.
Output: 100 mmHg
